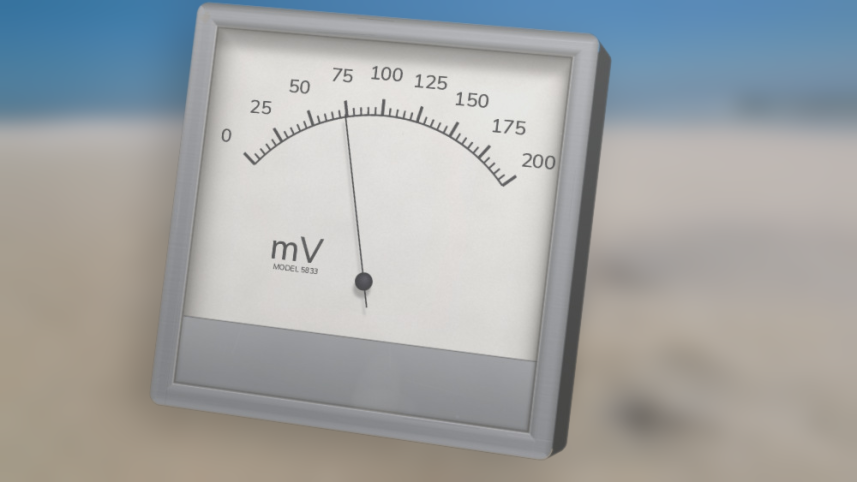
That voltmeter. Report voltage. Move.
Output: 75 mV
